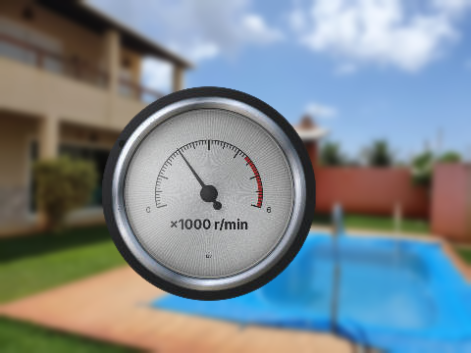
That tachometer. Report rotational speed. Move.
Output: 2000 rpm
